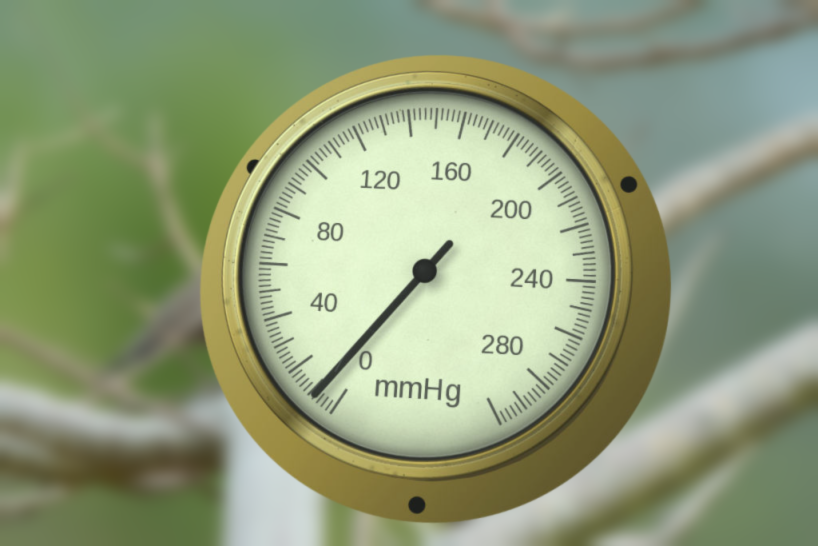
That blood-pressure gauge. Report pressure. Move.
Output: 8 mmHg
